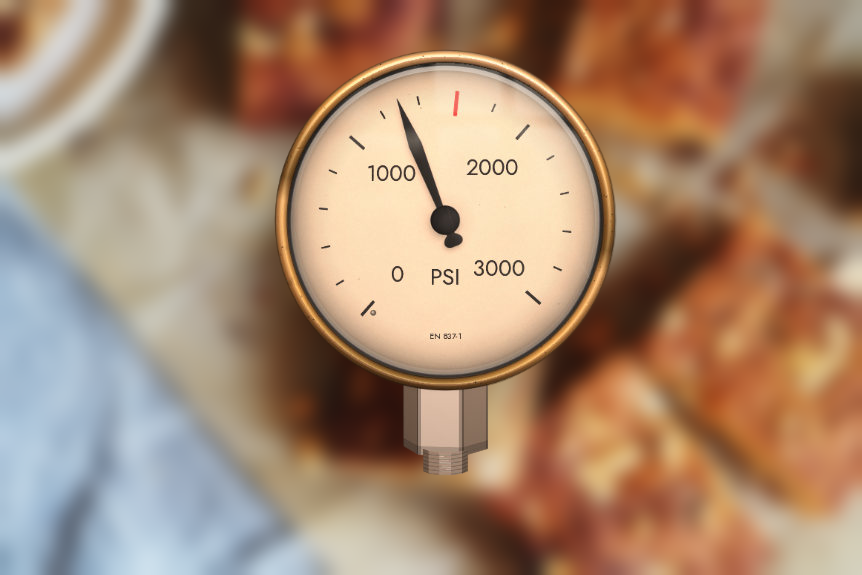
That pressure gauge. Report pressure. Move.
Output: 1300 psi
